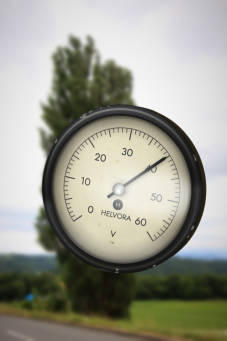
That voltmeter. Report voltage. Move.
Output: 40 V
